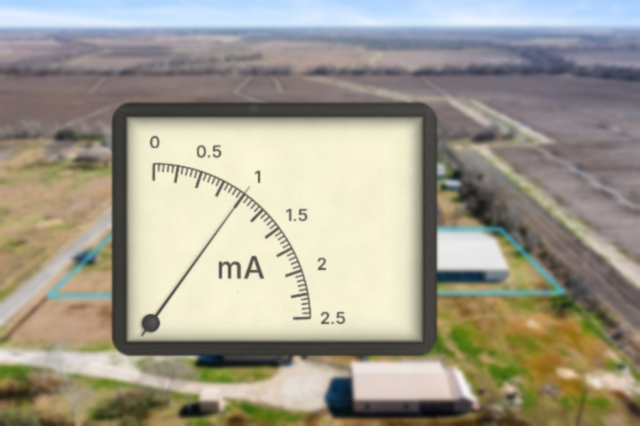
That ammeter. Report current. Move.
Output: 1 mA
